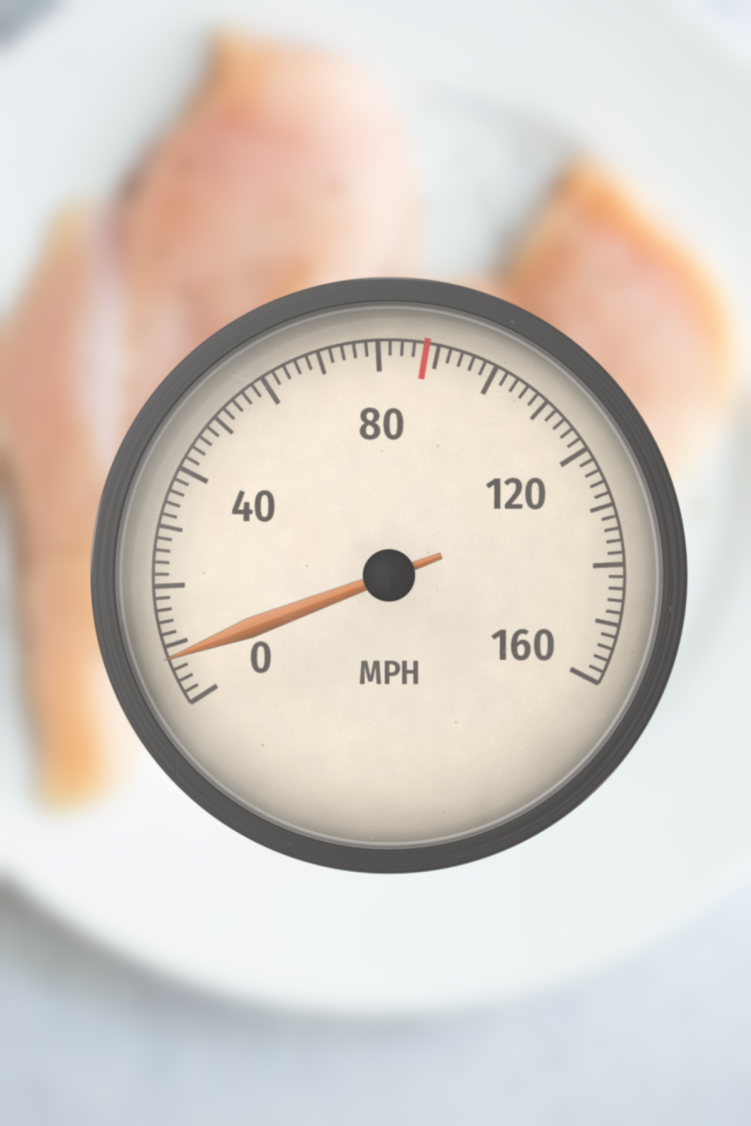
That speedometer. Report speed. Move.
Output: 8 mph
